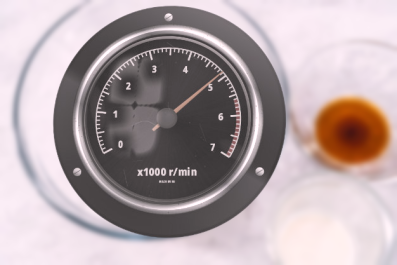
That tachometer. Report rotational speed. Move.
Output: 4900 rpm
